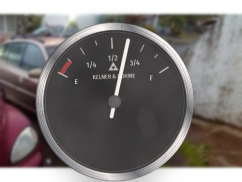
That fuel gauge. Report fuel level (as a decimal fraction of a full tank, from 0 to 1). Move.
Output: 0.625
